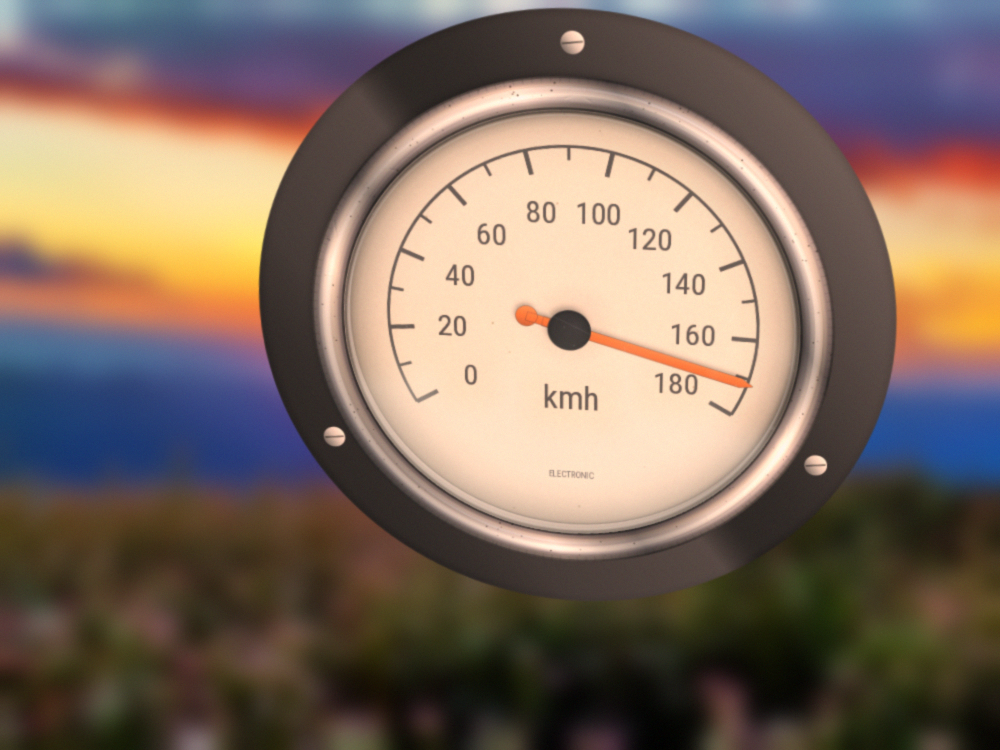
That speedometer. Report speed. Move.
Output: 170 km/h
